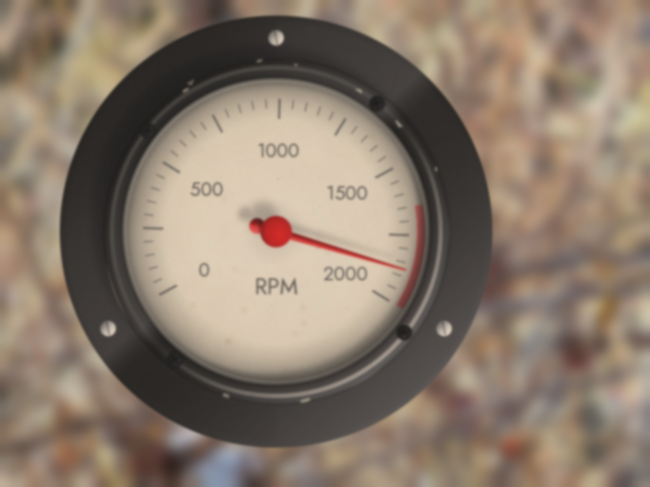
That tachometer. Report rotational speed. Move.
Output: 1875 rpm
